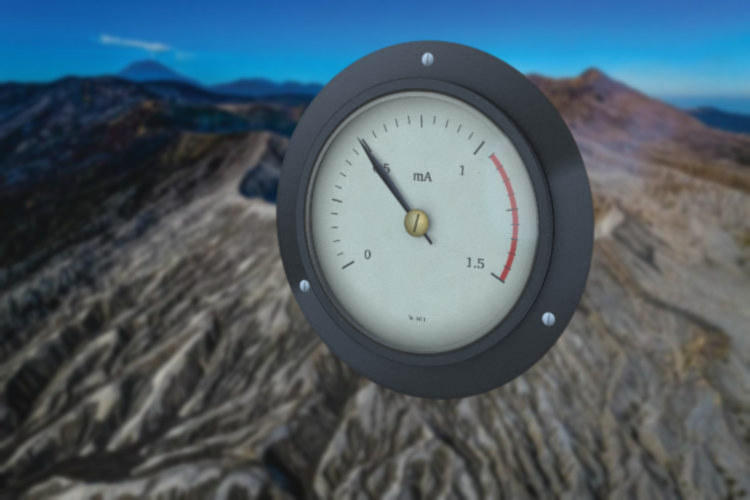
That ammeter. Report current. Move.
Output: 0.5 mA
